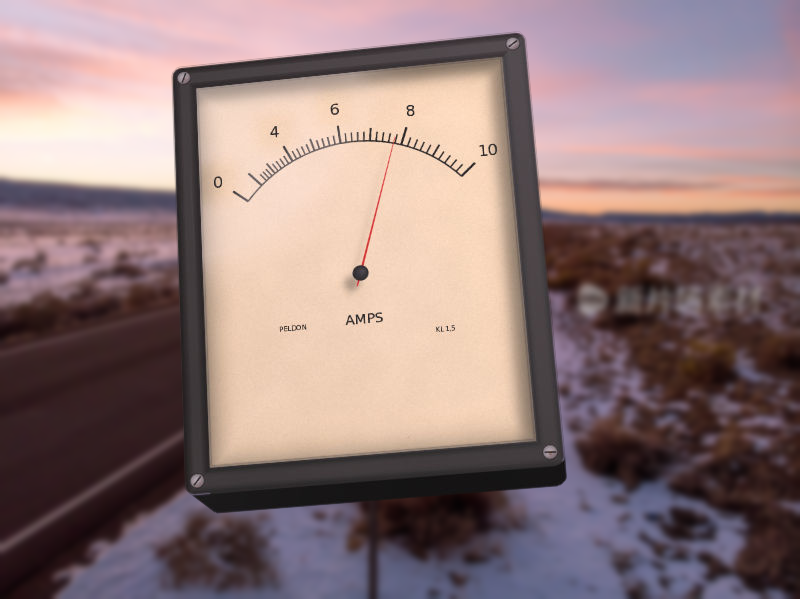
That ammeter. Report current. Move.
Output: 7.8 A
